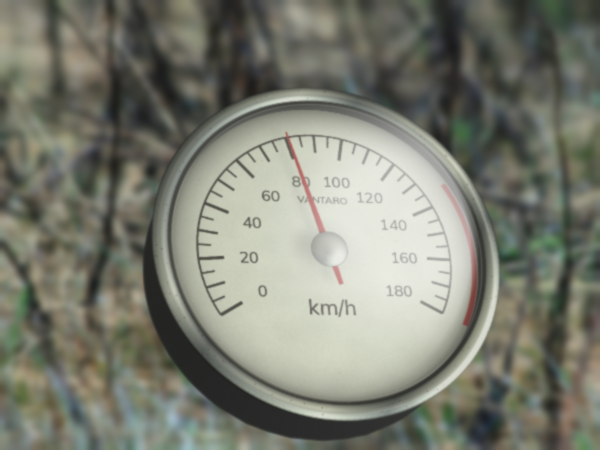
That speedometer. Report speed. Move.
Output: 80 km/h
